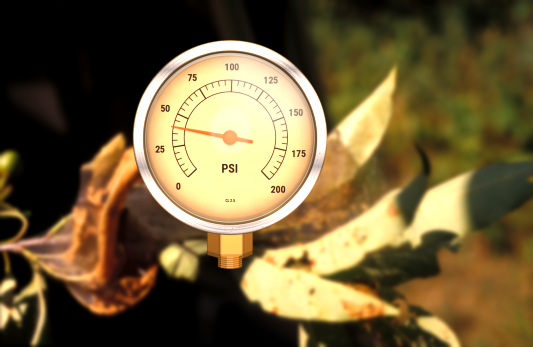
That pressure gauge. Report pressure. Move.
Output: 40 psi
